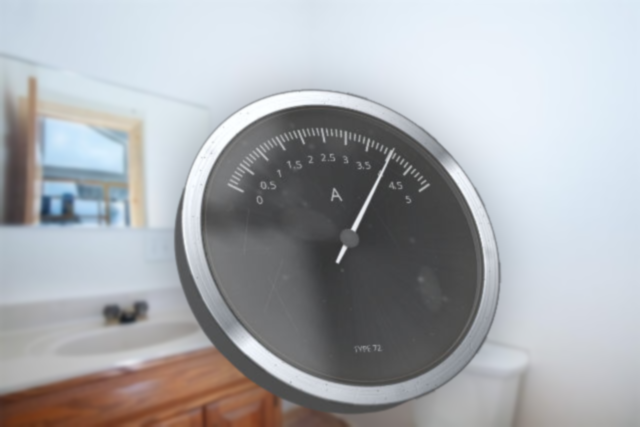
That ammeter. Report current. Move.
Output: 4 A
